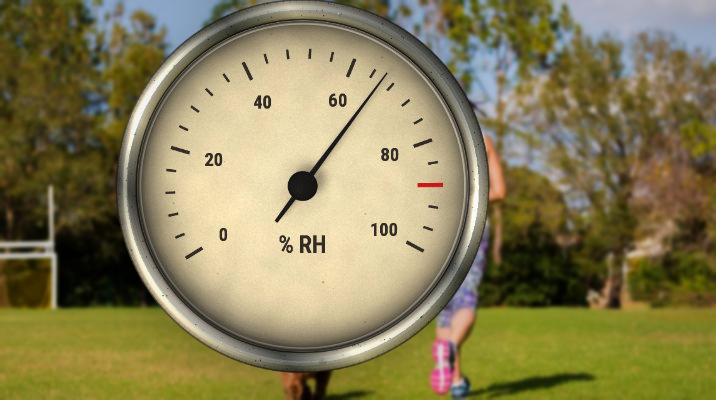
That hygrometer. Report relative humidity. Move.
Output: 66 %
